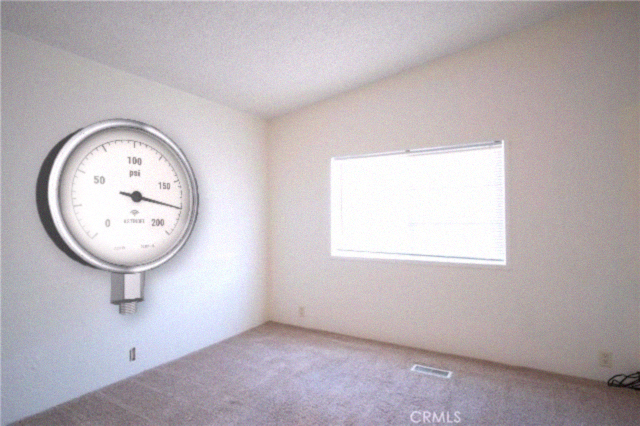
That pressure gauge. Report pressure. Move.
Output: 175 psi
